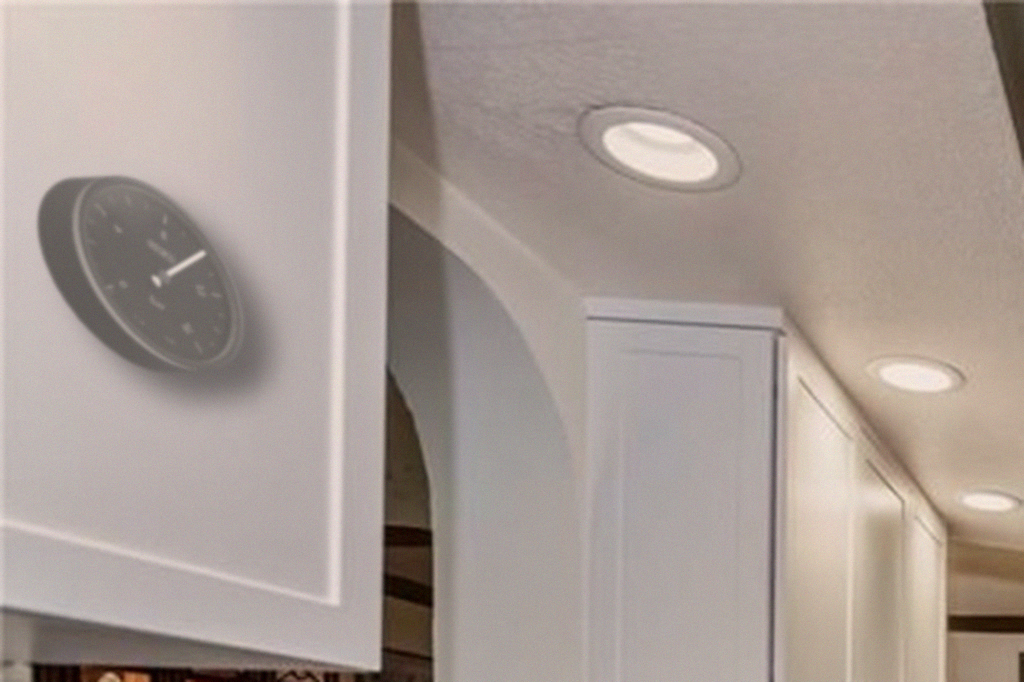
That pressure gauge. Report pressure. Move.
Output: 10 bar
